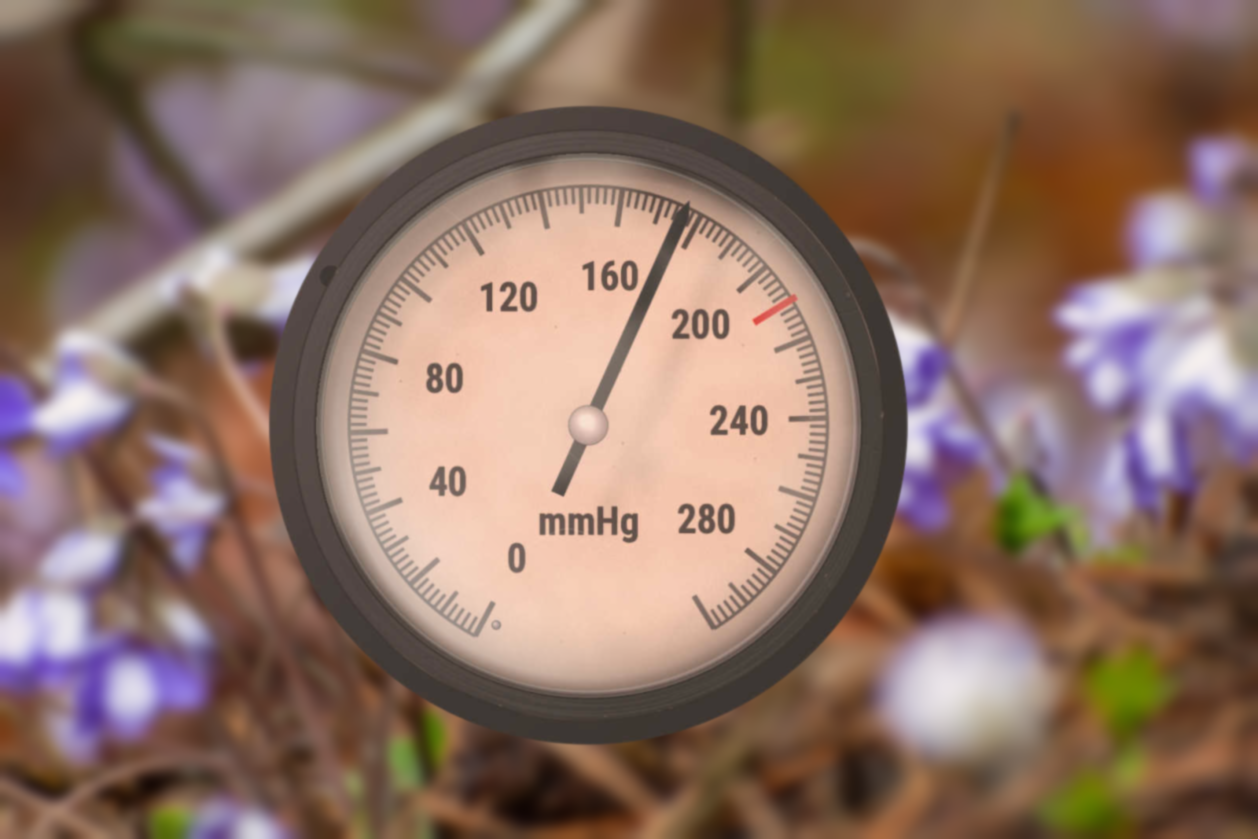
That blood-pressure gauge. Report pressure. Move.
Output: 176 mmHg
